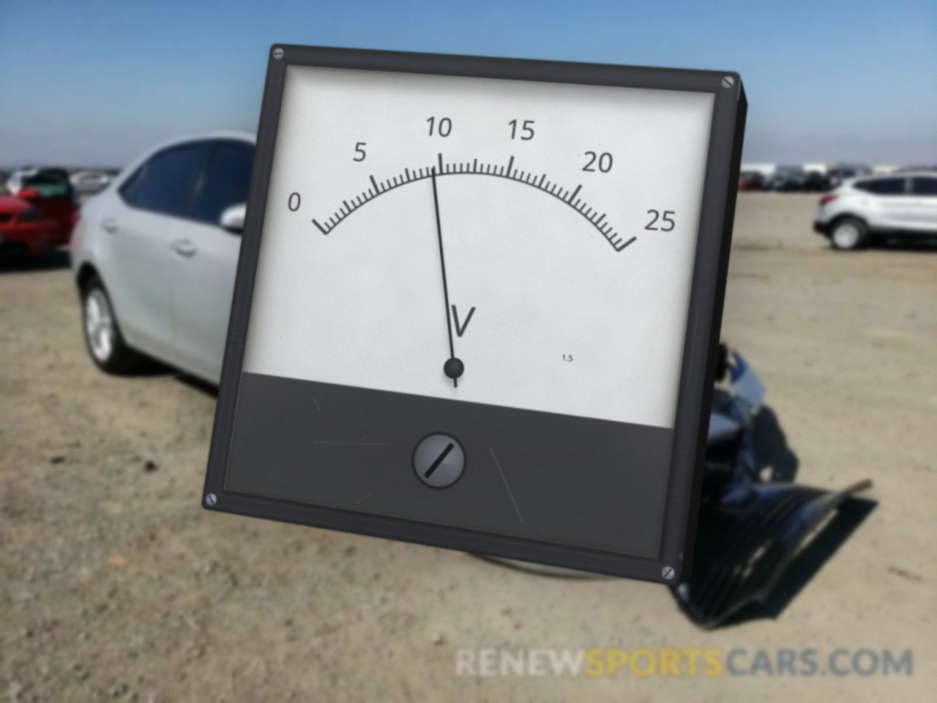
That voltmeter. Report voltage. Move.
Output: 9.5 V
